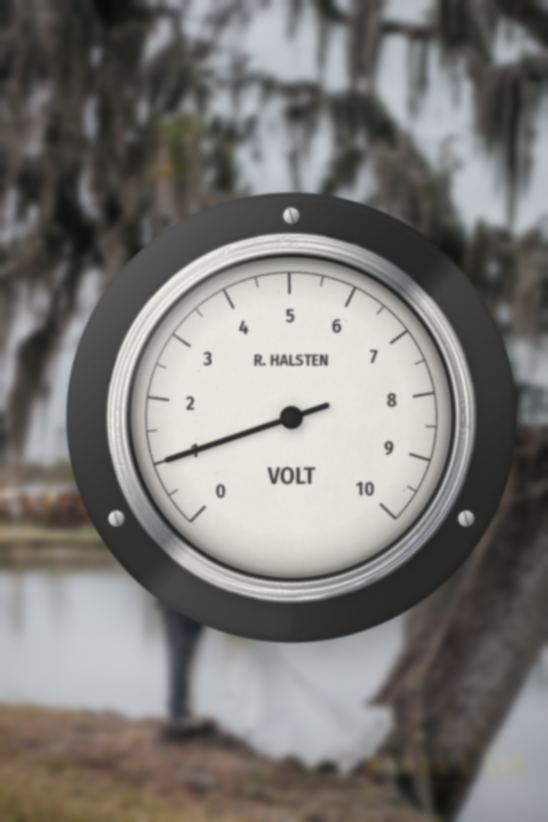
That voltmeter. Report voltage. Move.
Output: 1 V
